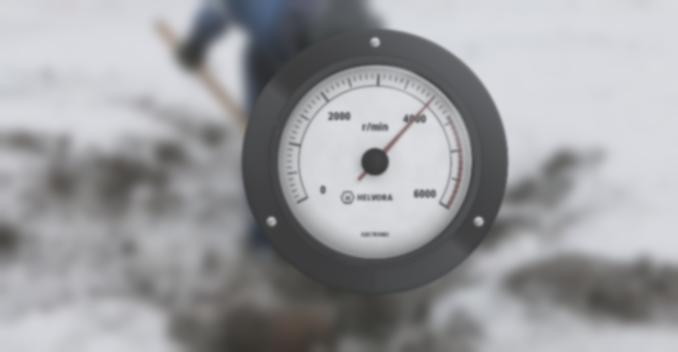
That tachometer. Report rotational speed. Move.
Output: 4000 rpm
